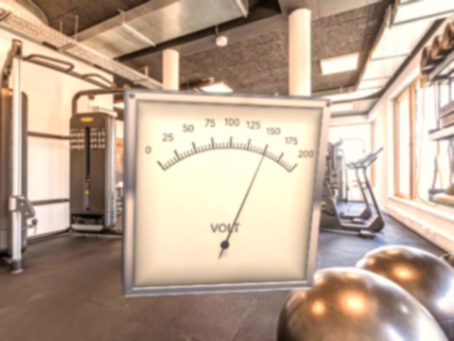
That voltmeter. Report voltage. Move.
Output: 150 V
